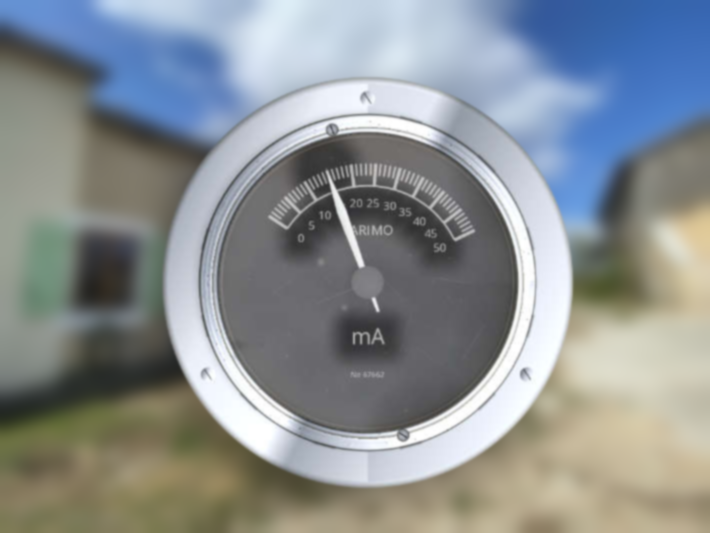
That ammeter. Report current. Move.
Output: 15 mA
